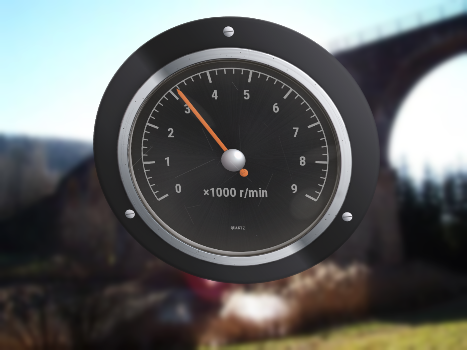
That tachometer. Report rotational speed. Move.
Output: 3200 rpm
